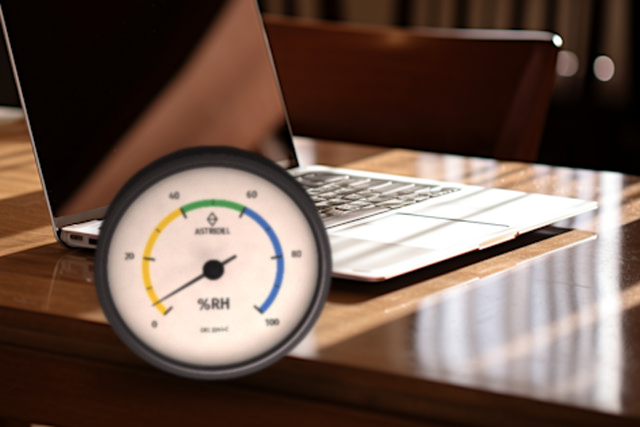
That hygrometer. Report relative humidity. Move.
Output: 5 %
